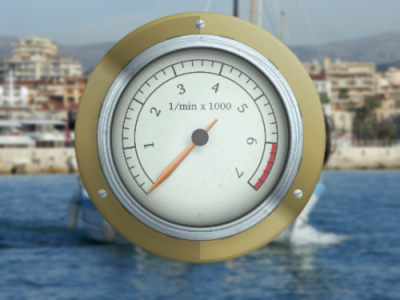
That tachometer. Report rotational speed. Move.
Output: 0 rpm
